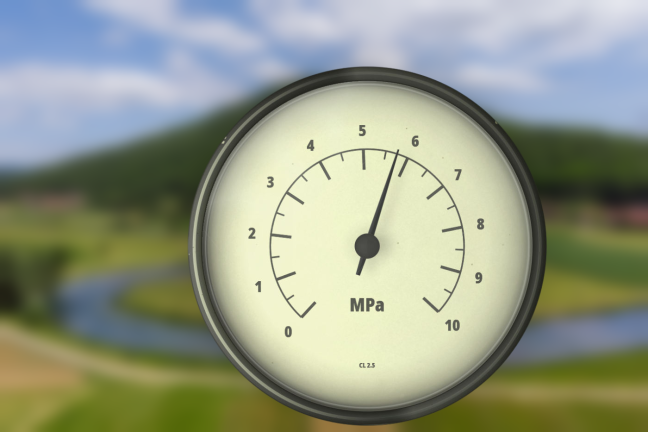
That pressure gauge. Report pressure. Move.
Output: 5.75 MPa
